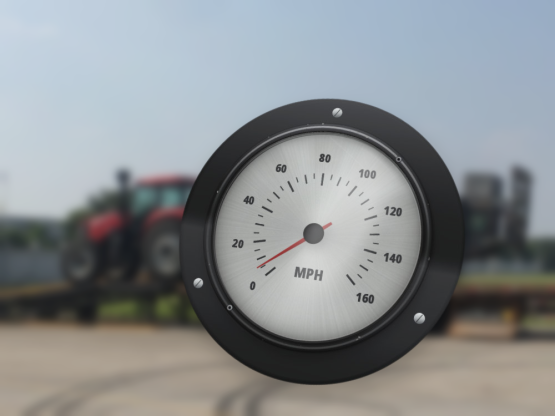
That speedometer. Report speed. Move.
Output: 5 mph
